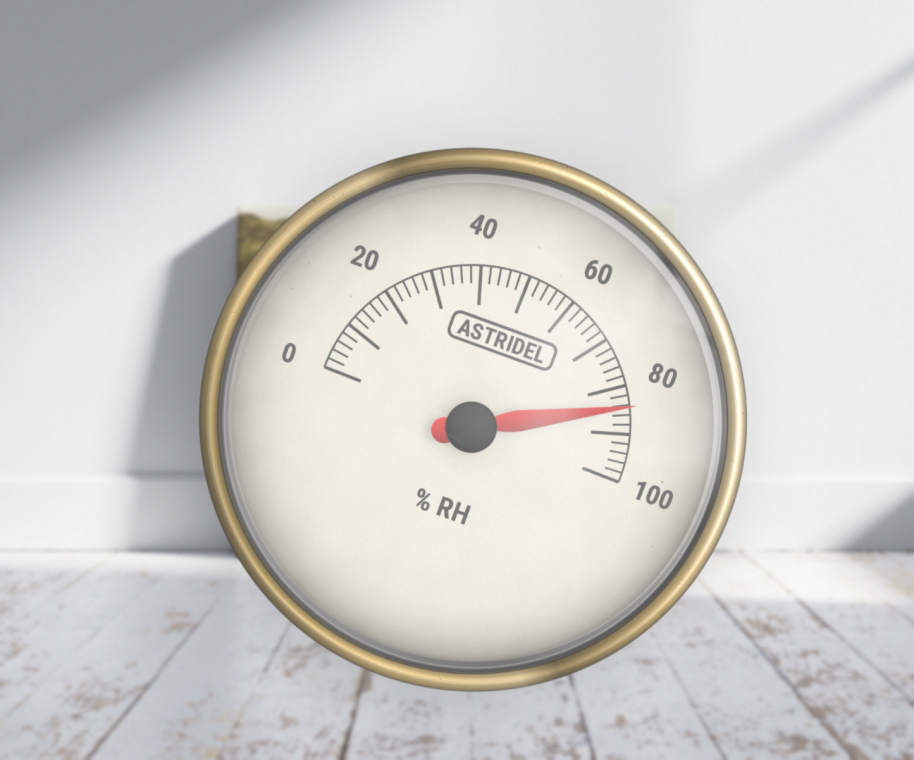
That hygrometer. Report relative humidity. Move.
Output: 84 %
